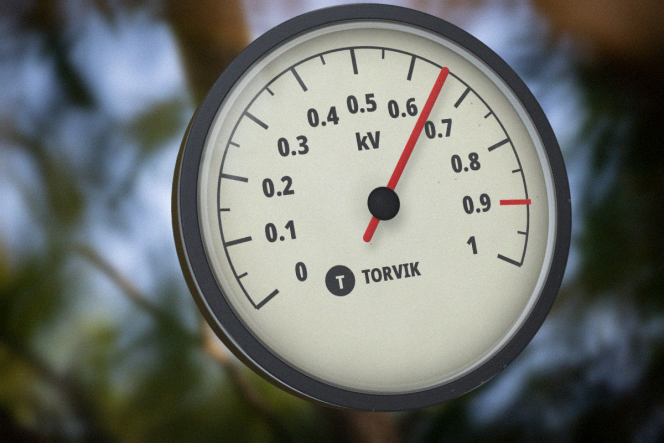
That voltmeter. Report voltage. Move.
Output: 0.65 kV
